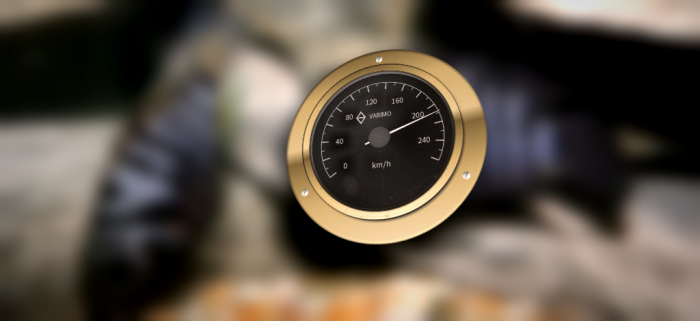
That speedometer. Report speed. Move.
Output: 210 km/h
